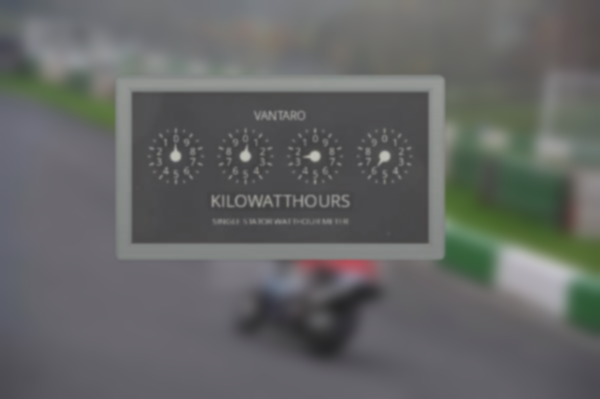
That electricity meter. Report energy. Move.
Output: 26 kWh
